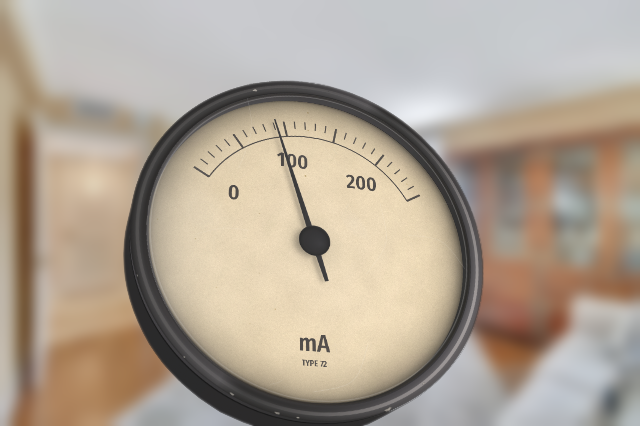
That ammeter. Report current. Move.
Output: 90 mA
